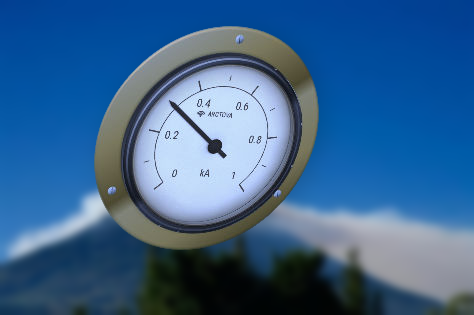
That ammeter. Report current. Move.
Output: 0.3 kA
